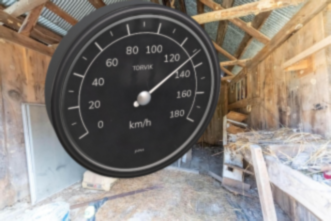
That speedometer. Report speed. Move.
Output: 130 km/h
